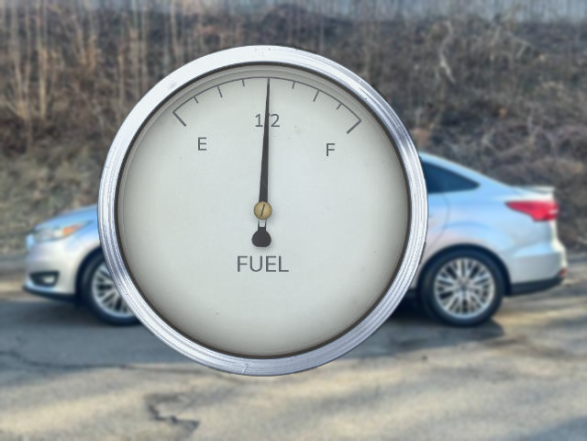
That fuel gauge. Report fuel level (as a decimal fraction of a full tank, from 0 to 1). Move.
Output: 0.5
